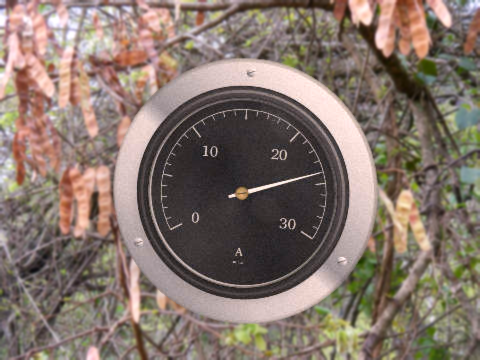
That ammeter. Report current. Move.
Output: 24 A
